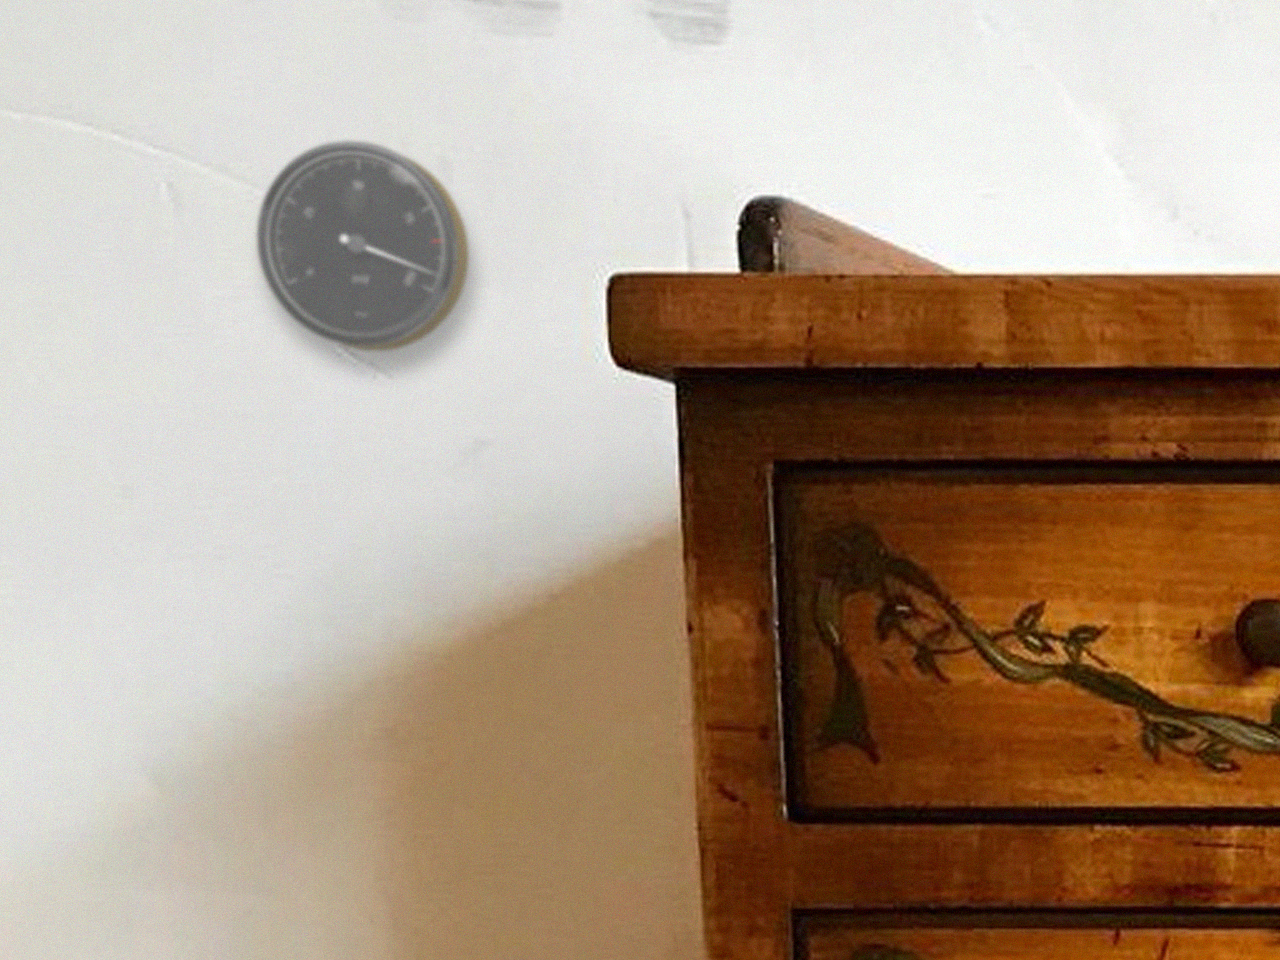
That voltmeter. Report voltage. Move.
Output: 95 mV
